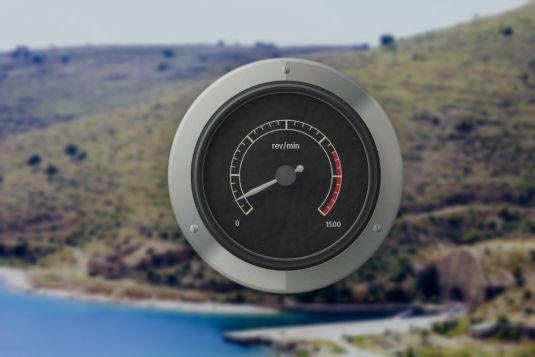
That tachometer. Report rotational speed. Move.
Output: 100 rpm
